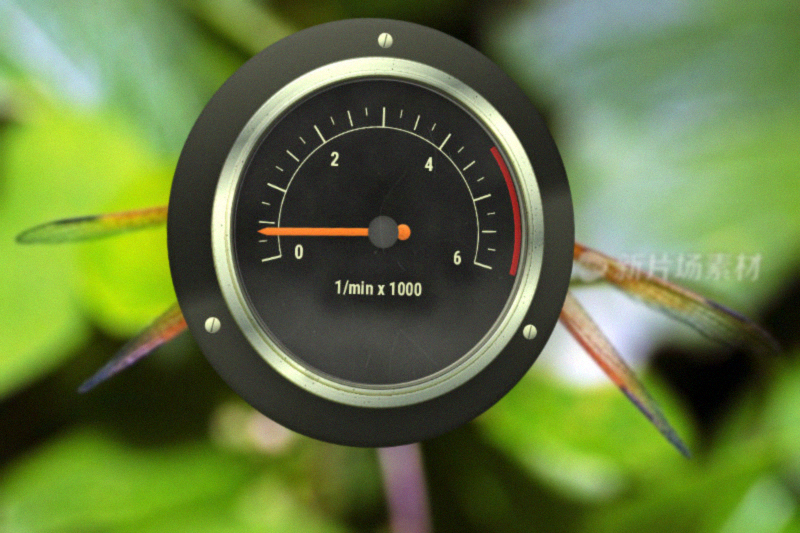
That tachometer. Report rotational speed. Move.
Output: 375 rpm
